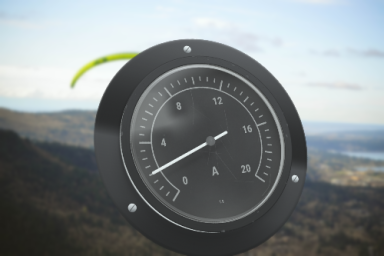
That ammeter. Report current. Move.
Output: 2 A
